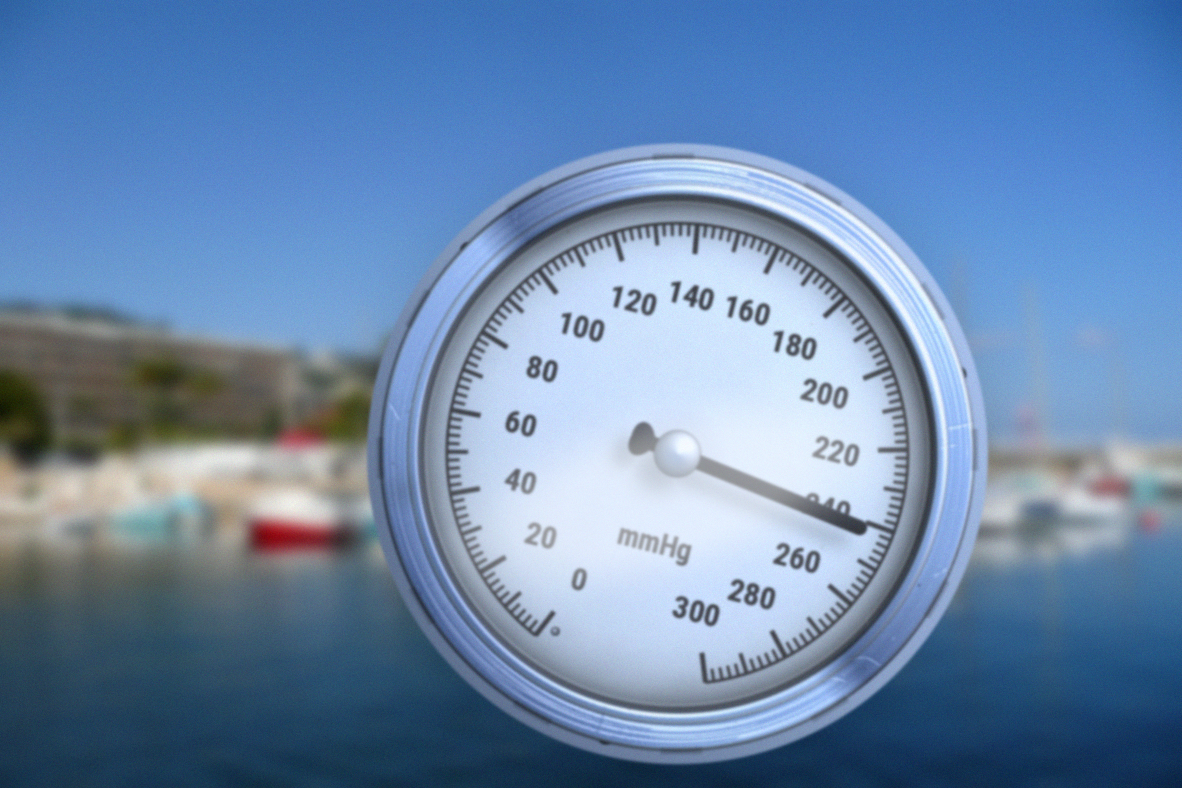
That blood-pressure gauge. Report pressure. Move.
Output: 242 mmHg
